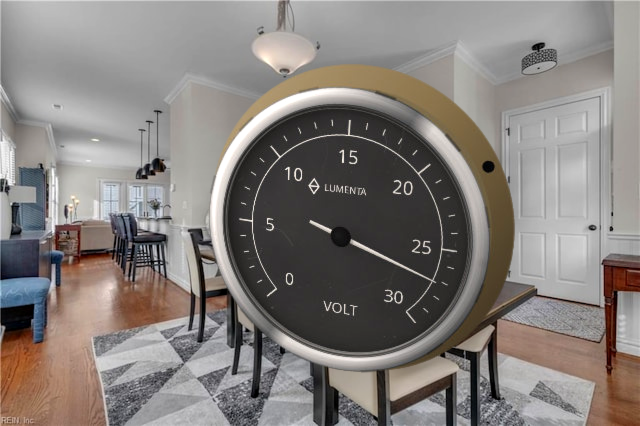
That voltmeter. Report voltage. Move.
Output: 27 V
